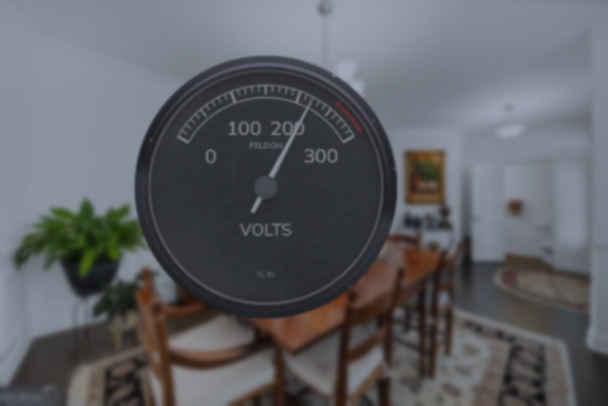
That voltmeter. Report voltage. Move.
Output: 220 V
